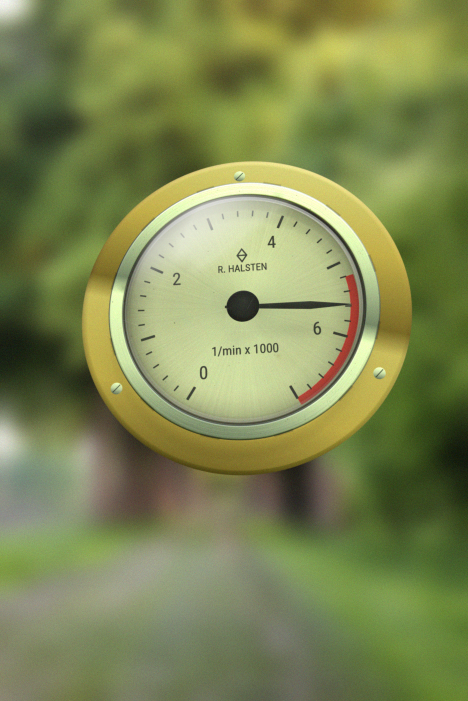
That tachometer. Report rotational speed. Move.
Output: 5600 rpm
